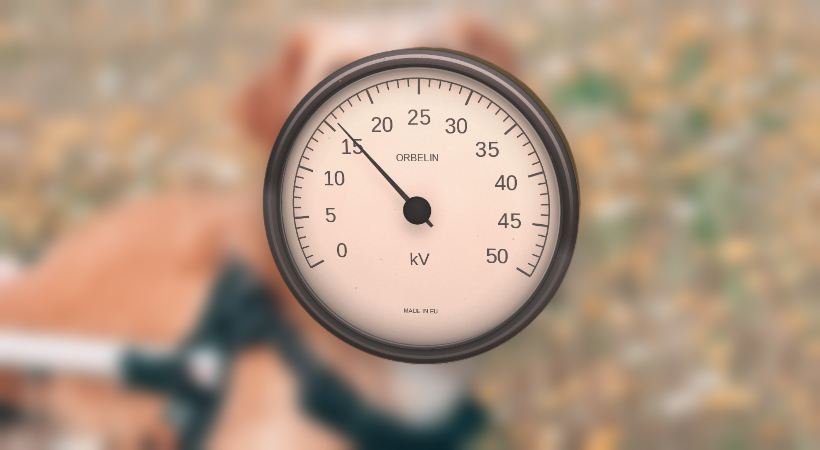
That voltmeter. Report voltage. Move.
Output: 16 kV
